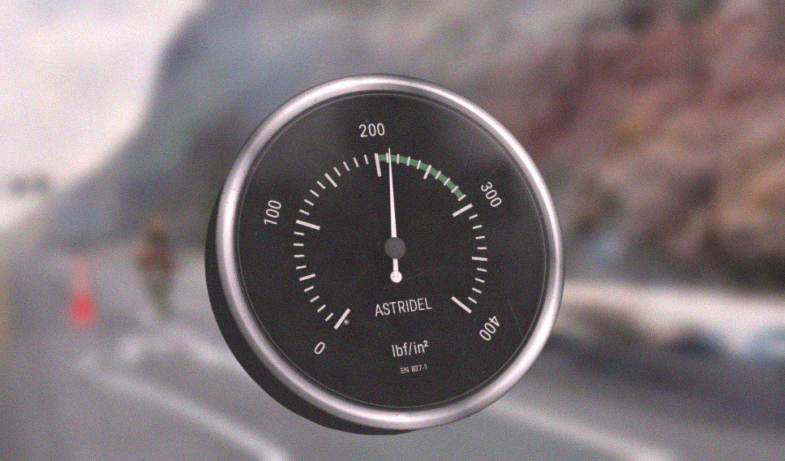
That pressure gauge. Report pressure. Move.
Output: 210 psi
